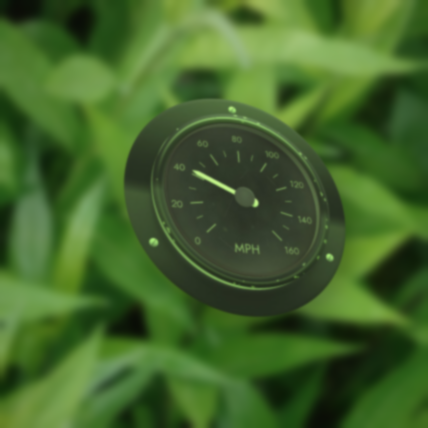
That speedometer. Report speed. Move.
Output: 40 mph
